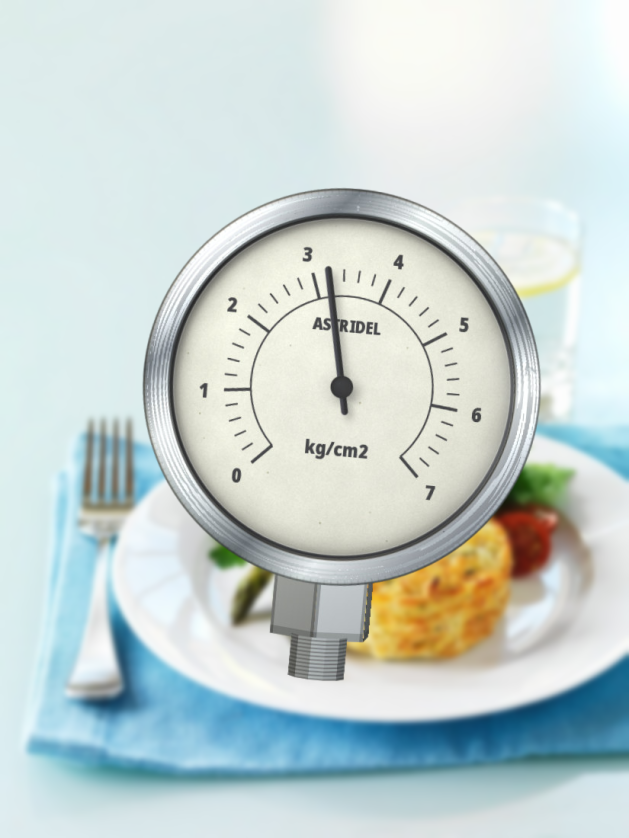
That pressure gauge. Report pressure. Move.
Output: 3.2 kg/cm²
